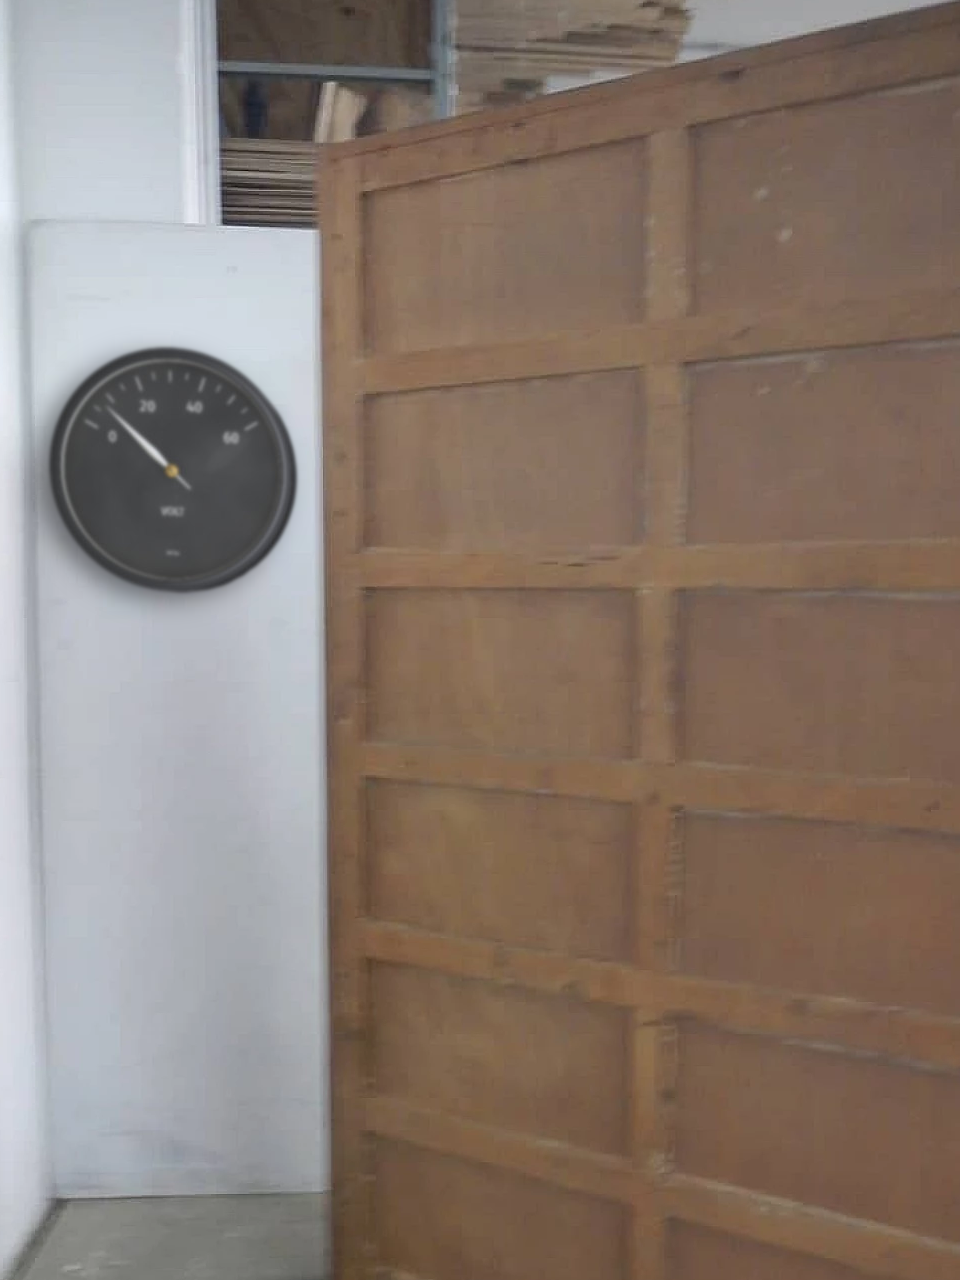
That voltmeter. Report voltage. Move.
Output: 7.5 V
